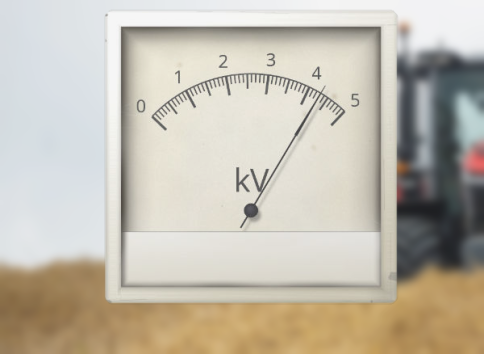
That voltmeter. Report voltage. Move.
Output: 4.3 kV
